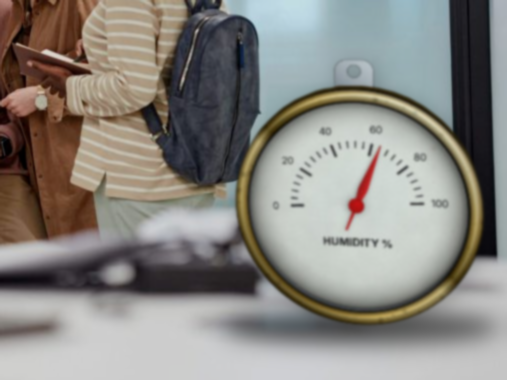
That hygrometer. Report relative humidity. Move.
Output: 64 %
